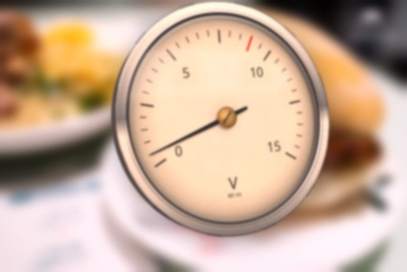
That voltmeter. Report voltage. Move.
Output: 0.5 V
